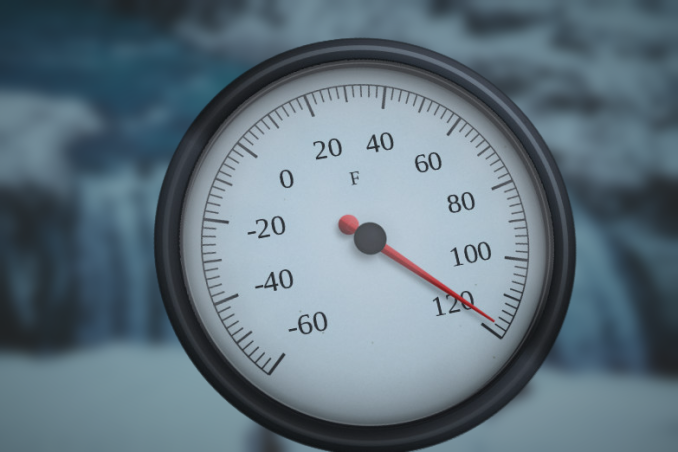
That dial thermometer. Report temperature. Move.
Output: 118 °F
